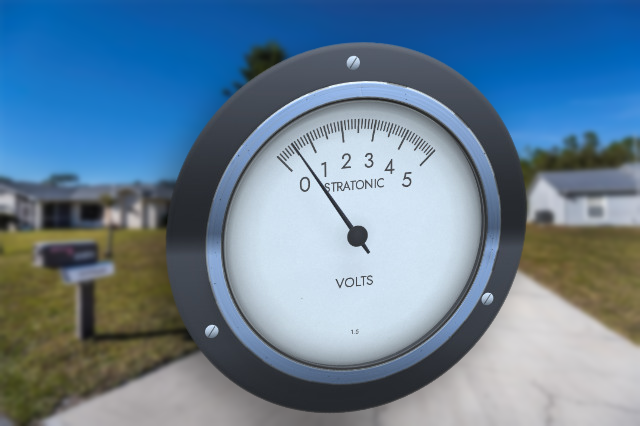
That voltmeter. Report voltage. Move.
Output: 0.5 V
